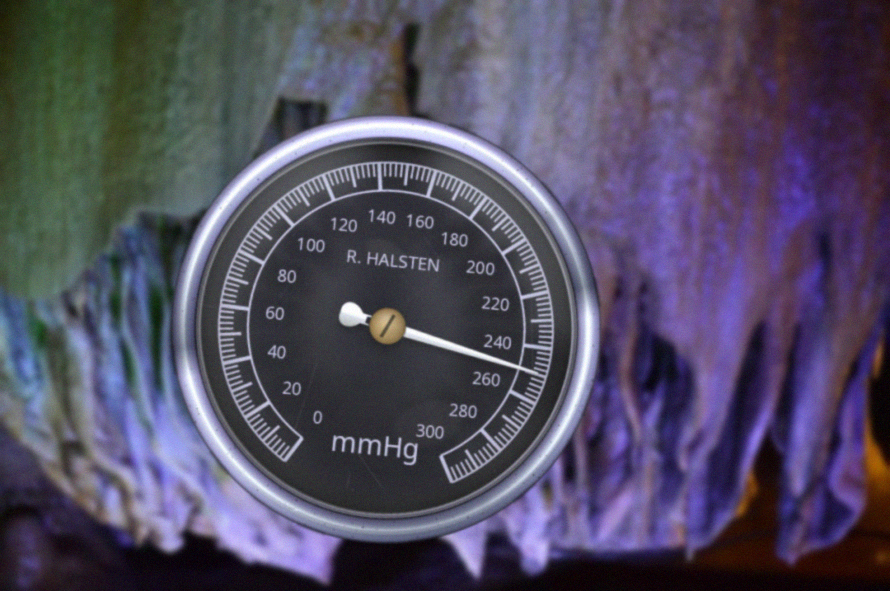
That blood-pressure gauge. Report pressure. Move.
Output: 250 mmHg
